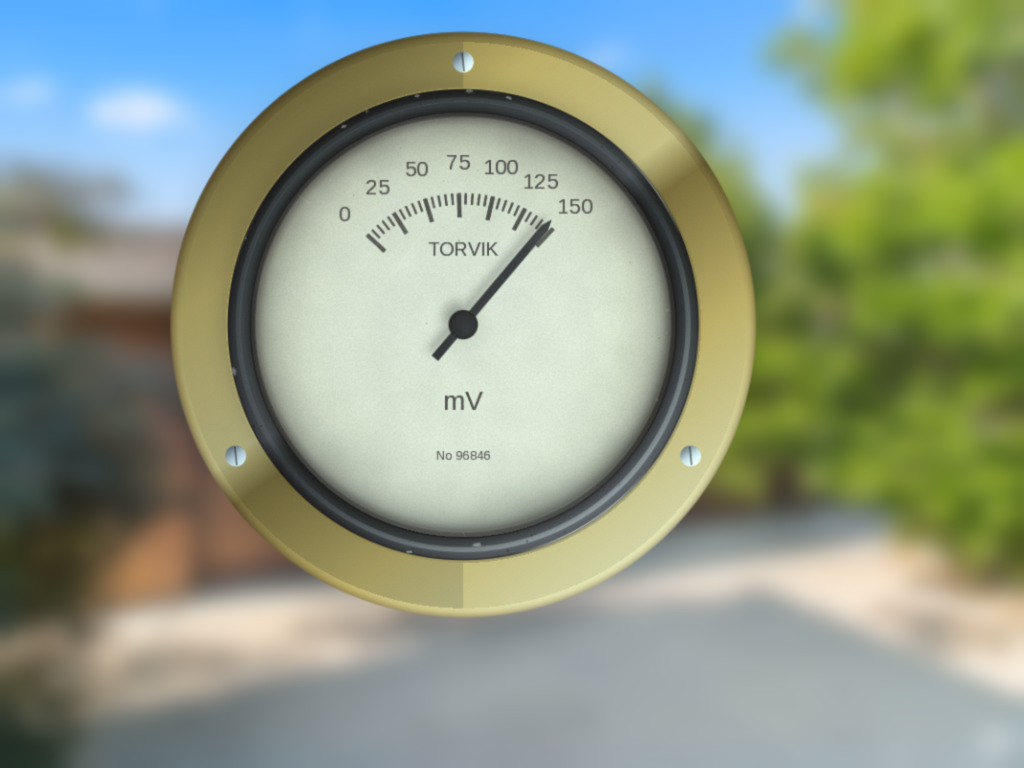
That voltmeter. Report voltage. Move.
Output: 145 mV
